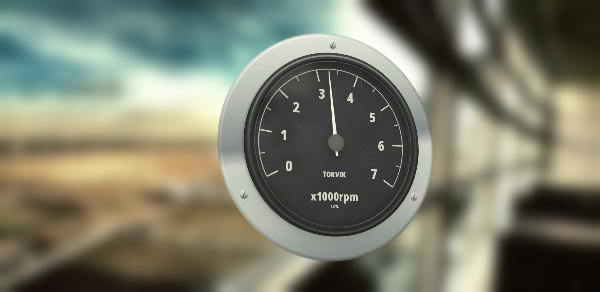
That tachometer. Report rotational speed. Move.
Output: 3250 rpm
